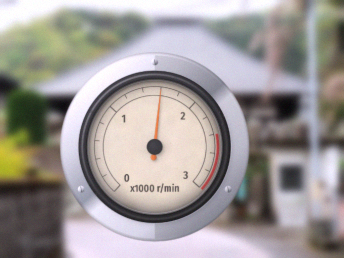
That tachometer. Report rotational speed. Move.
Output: 1600 rpm
